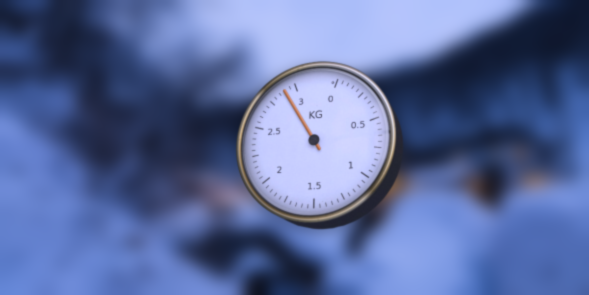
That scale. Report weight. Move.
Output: 2.9 kg
